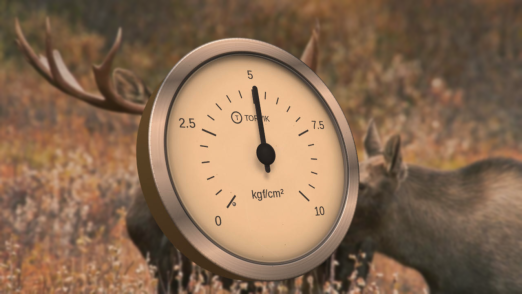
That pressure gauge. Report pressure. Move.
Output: 5 kg/cm²
